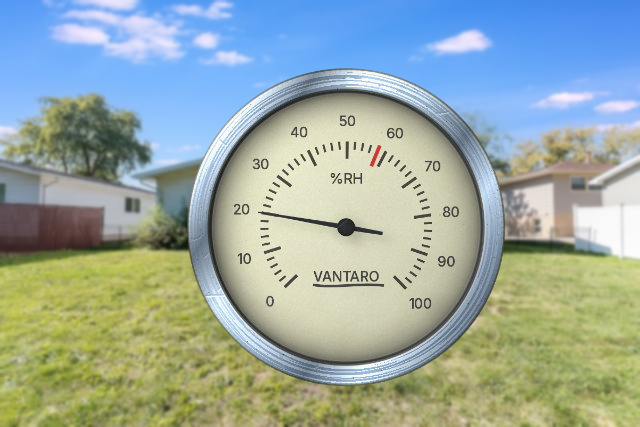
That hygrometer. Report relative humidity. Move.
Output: 20 %
